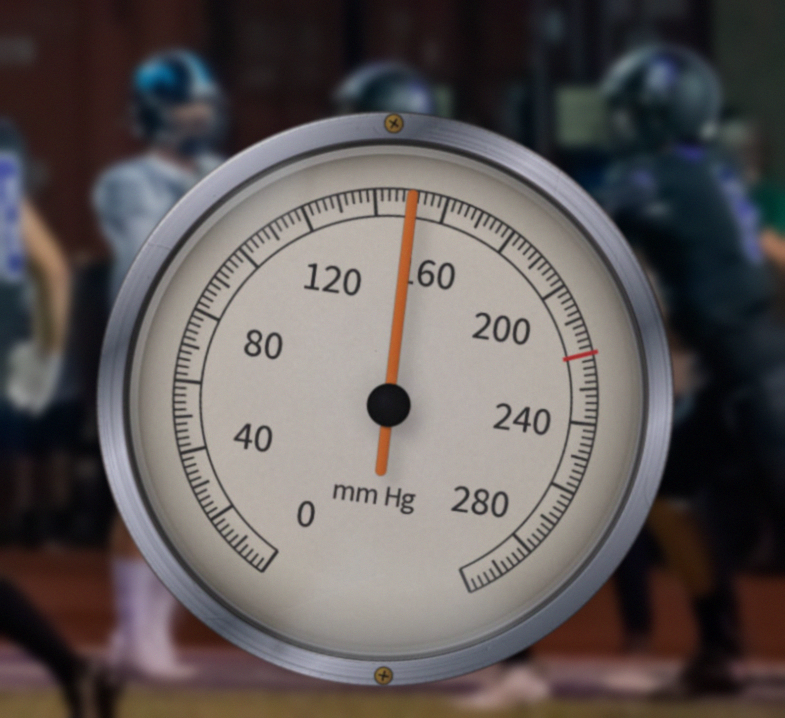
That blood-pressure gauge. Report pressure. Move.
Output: 150 mmHg
